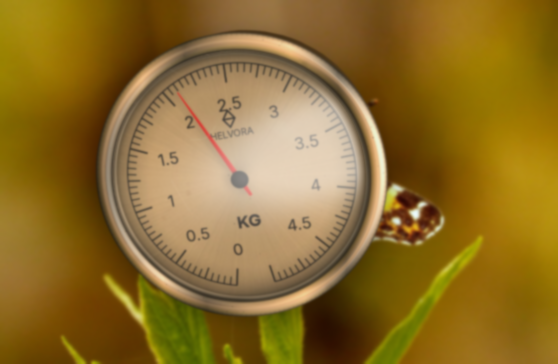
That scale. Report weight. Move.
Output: 2.1 kg
